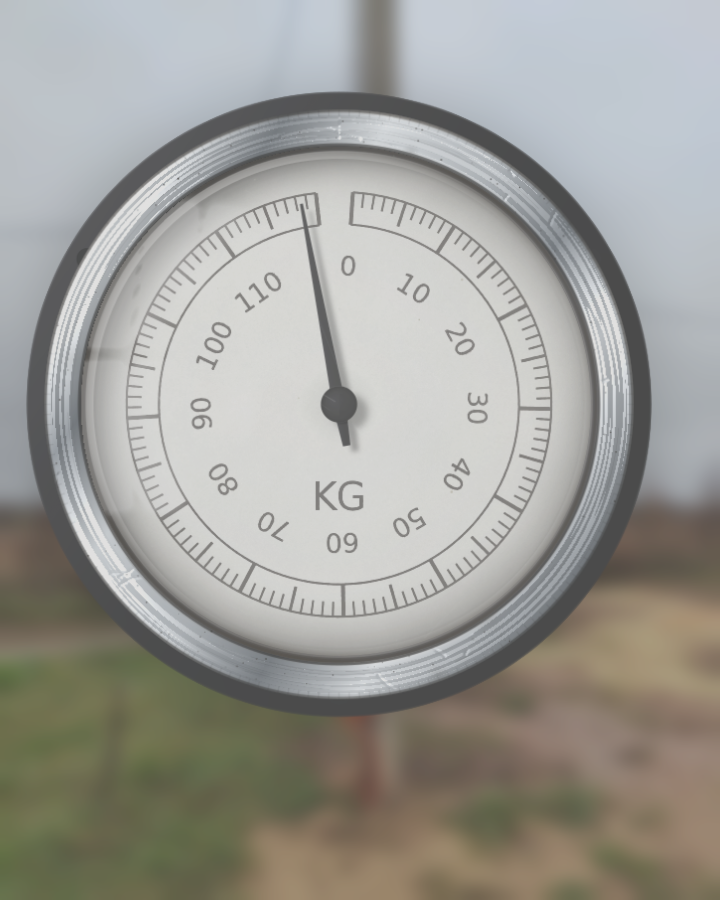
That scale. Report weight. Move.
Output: 118.5 kg
